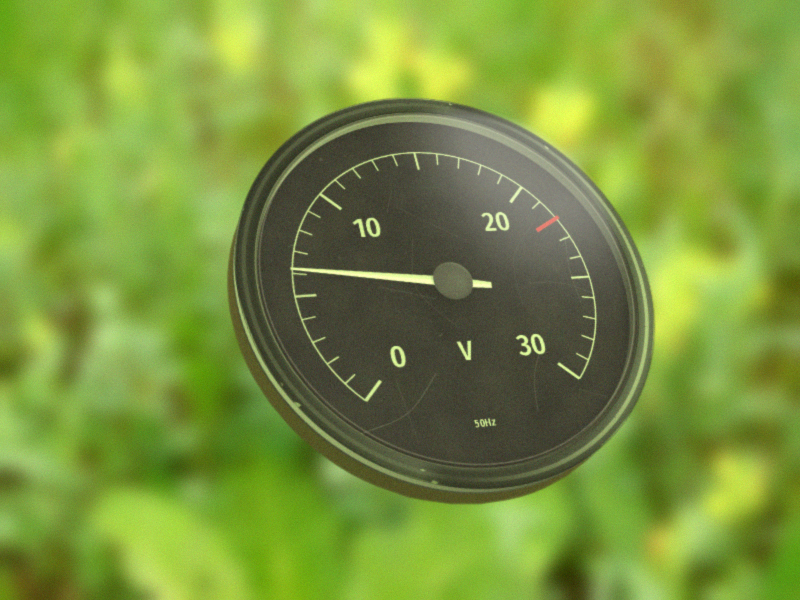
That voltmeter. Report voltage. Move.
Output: 6 V
